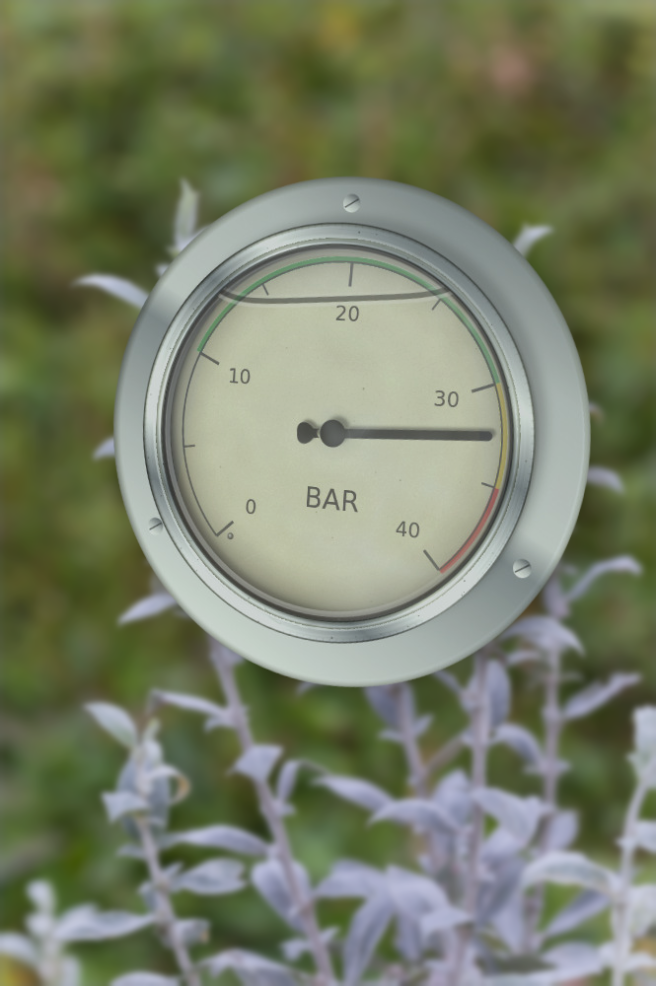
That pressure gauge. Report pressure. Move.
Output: 32.5 bar
